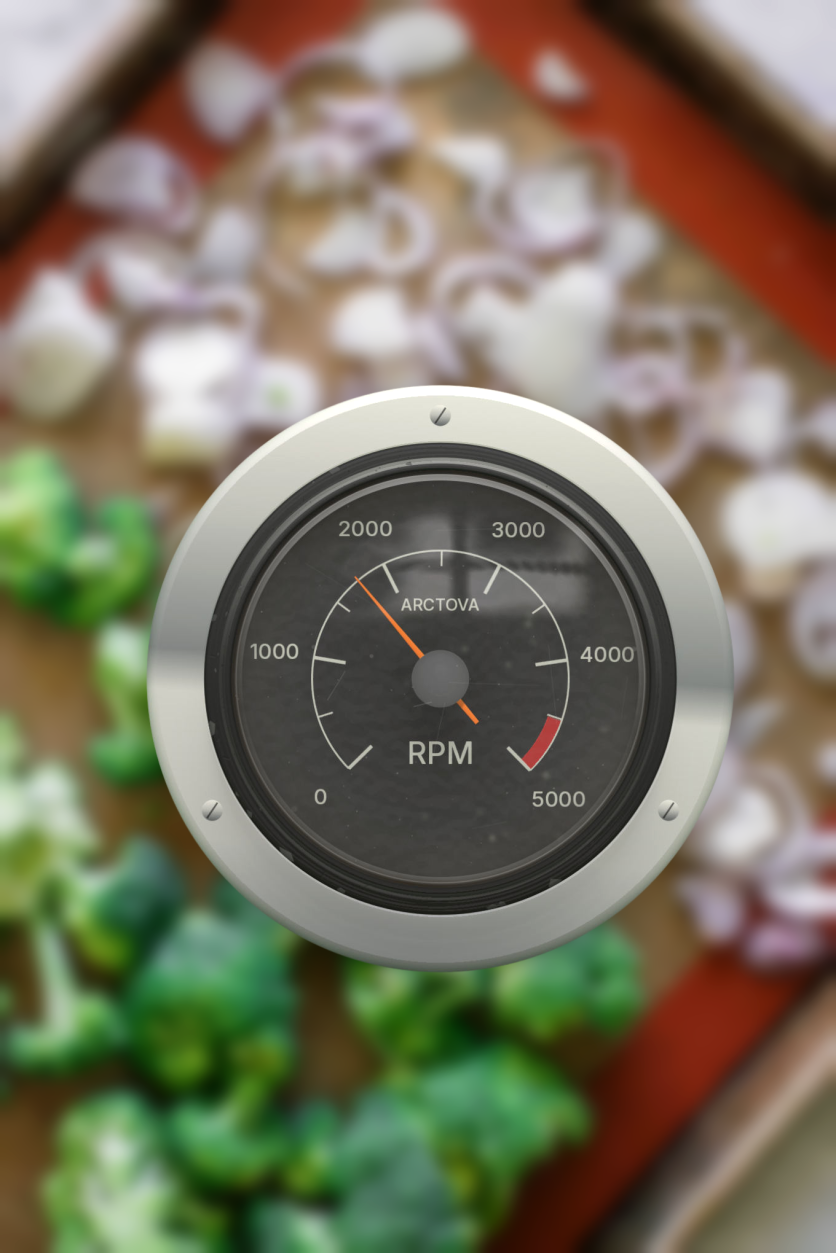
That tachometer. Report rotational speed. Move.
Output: 1750 rpm
